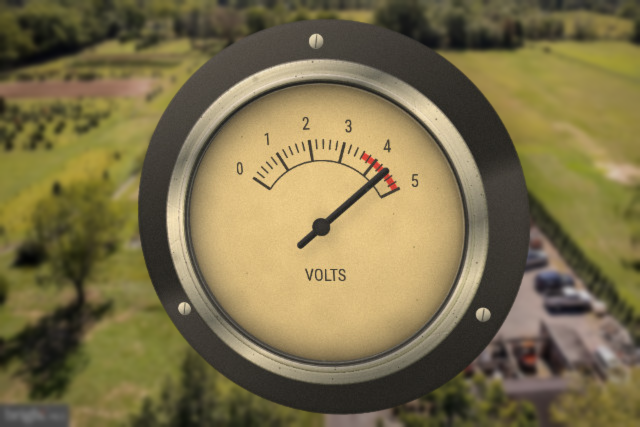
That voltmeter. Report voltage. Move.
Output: 4.4 V
